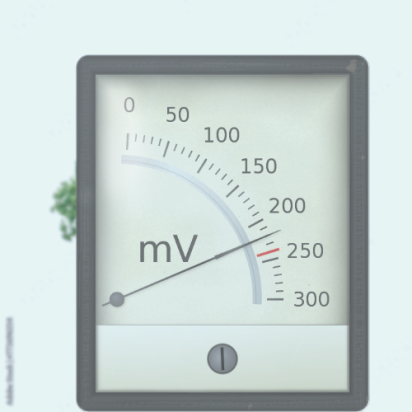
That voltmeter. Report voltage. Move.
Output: 220 mV
